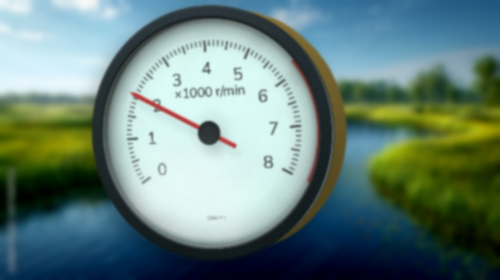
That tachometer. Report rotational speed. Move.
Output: 2000 rpm
